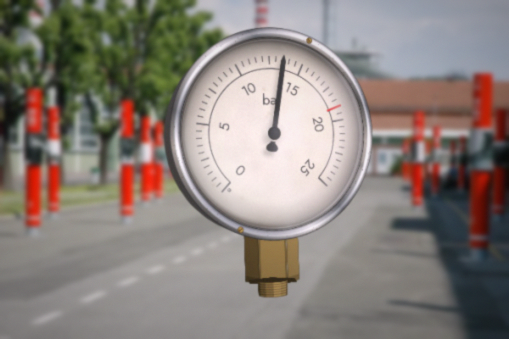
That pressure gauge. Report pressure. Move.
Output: 13.5 bar
